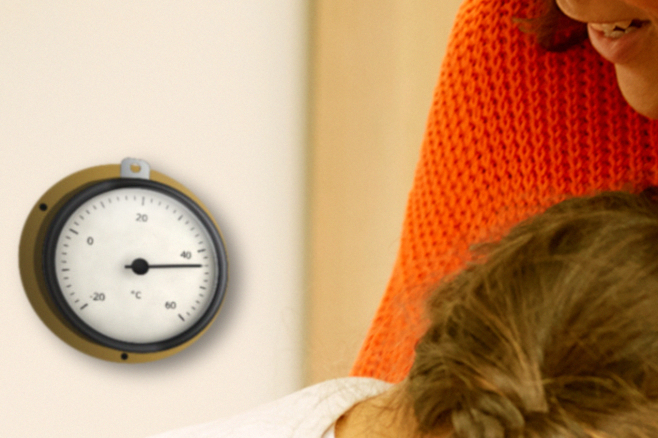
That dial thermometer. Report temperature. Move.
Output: 44 °C
